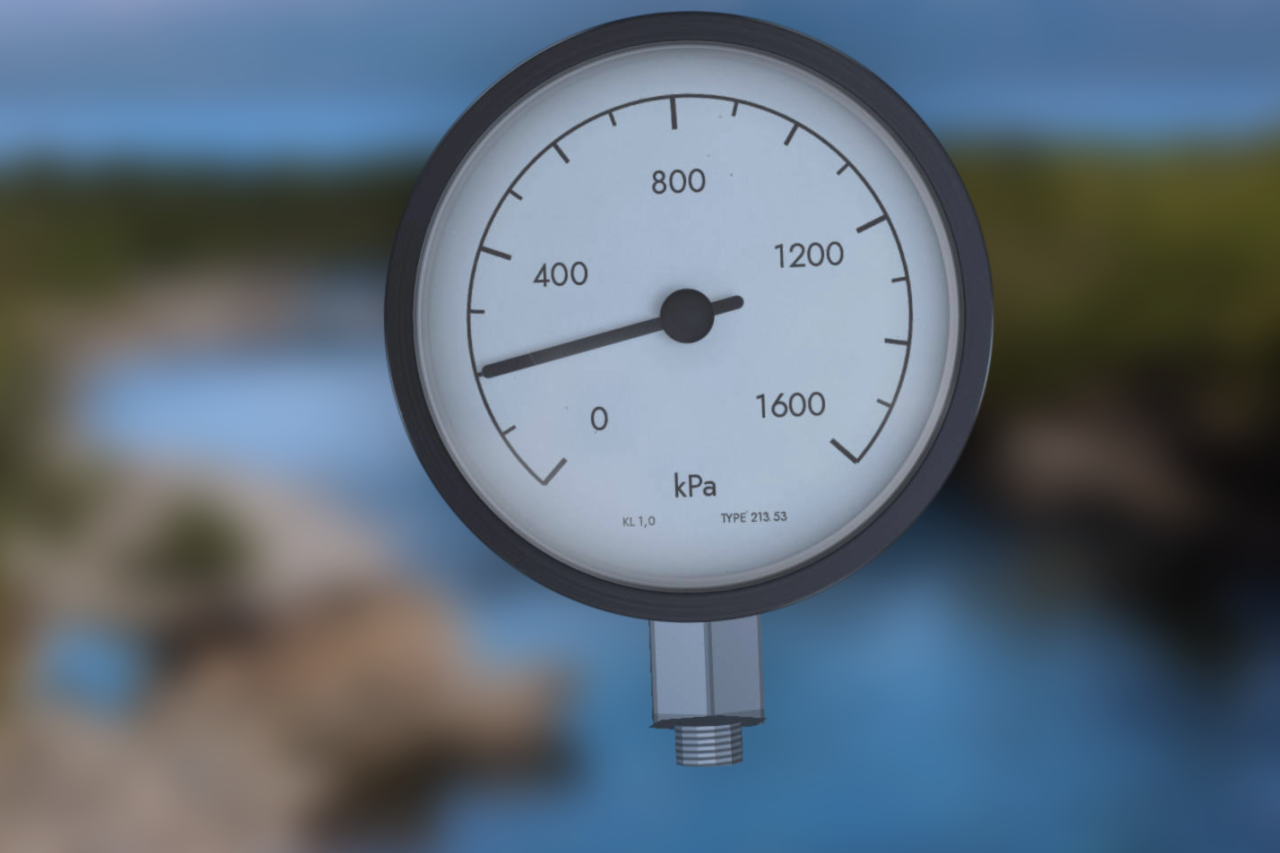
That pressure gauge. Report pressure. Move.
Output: 200 kPa
